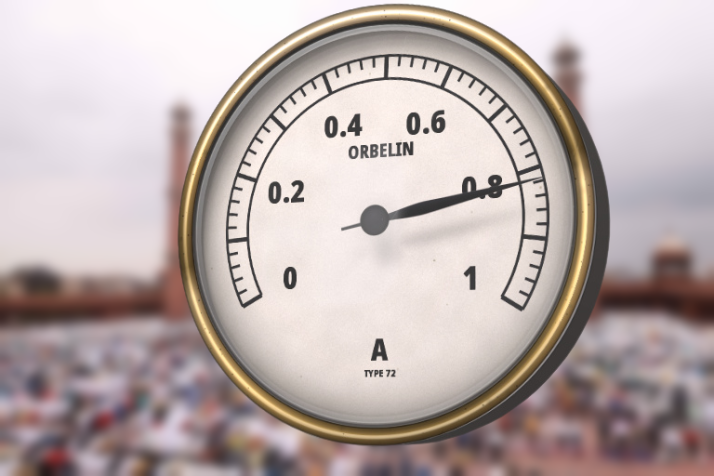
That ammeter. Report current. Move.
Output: 0.82 A
